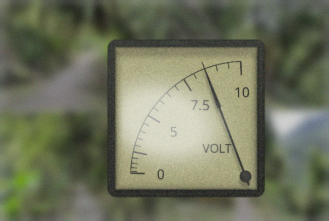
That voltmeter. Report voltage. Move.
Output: 8.5 V
